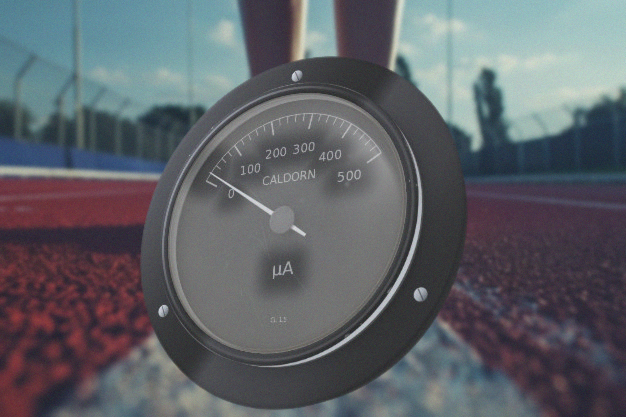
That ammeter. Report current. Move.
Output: 20 µA
